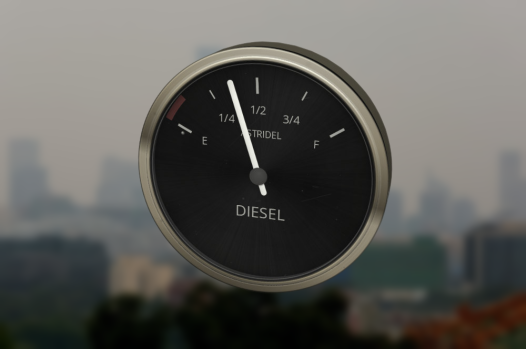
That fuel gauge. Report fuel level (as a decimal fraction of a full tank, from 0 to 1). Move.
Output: 0.375
